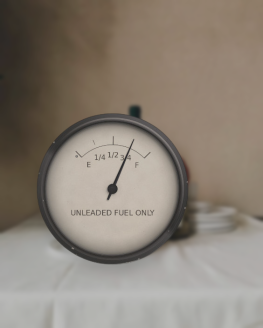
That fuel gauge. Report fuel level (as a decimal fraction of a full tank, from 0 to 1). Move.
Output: 0.75
